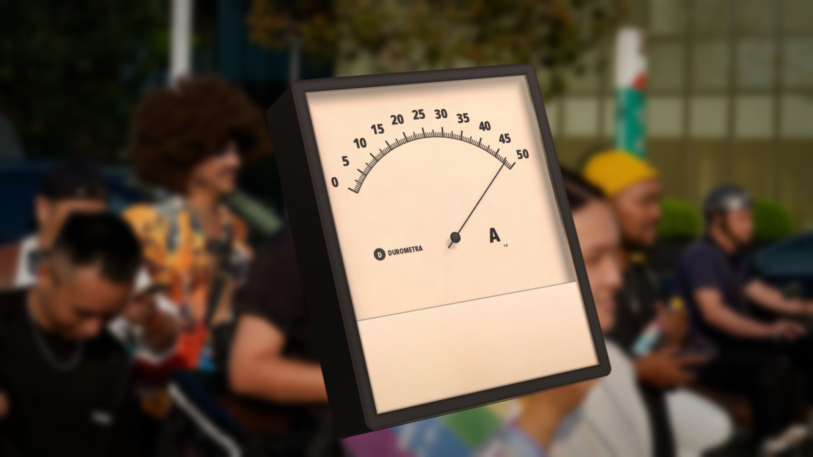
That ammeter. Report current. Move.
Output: 47.5 A
